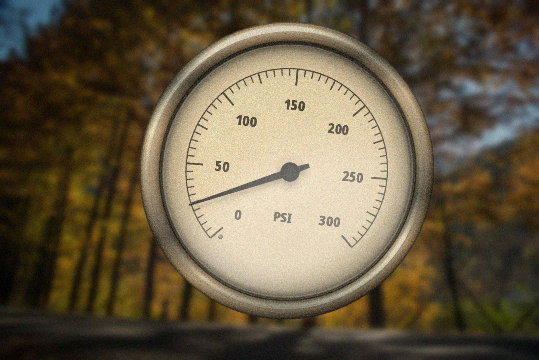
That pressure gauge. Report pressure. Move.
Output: 25 psi
